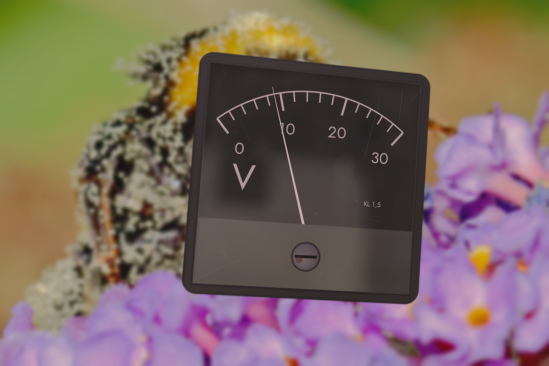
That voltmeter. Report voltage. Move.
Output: 9 V
